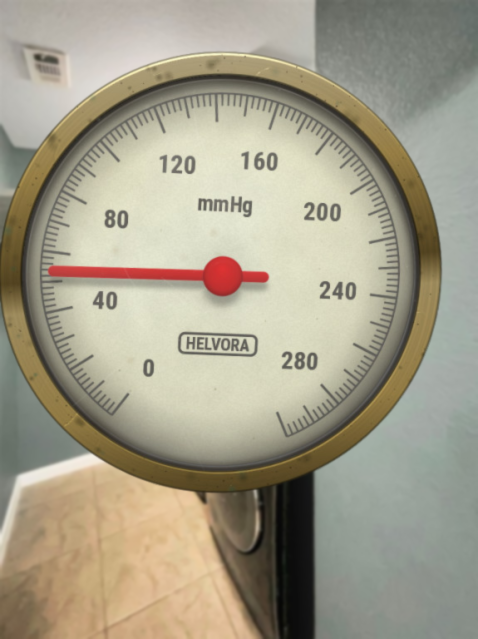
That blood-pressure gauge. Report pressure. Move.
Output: 54 mmHg
